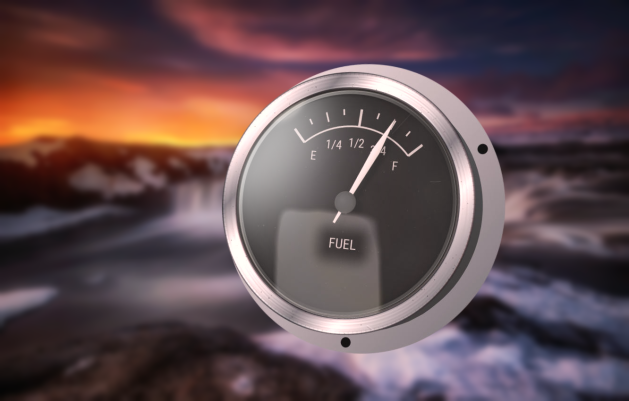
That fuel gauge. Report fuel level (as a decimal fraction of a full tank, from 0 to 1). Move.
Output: 0.75
